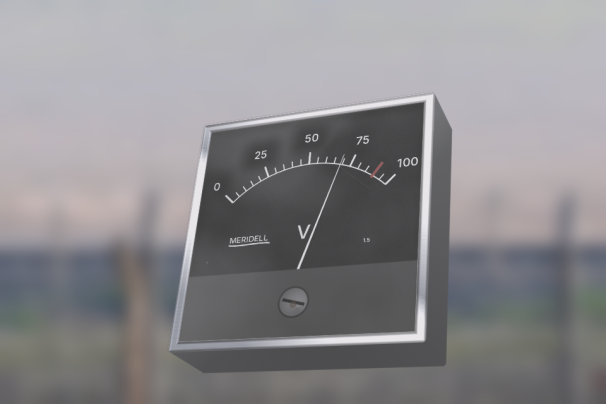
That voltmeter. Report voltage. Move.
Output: 70 V
